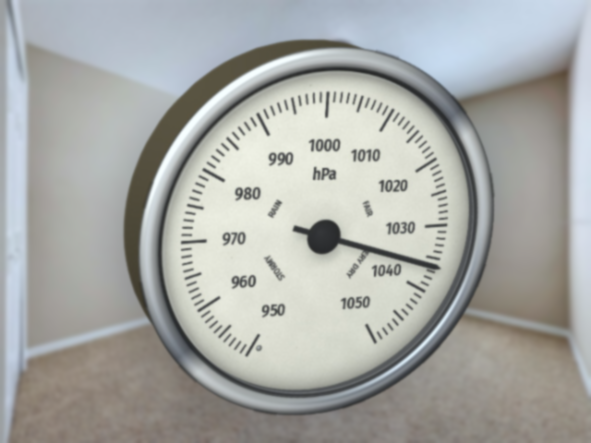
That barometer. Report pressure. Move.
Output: 1036 hPa
